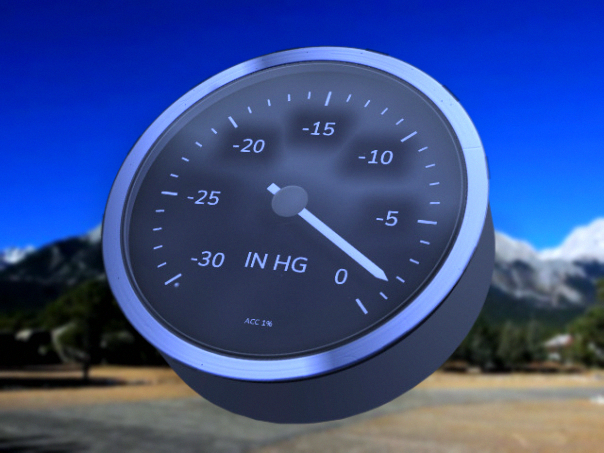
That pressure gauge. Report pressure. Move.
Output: -1.5 inHg
